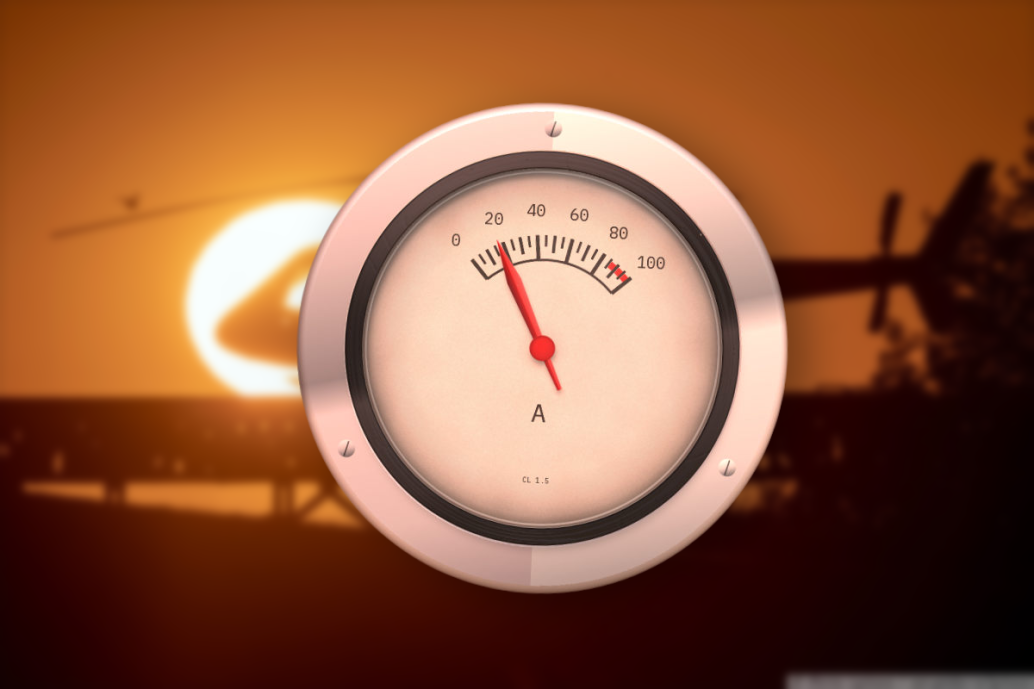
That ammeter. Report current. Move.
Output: 17.5 A
